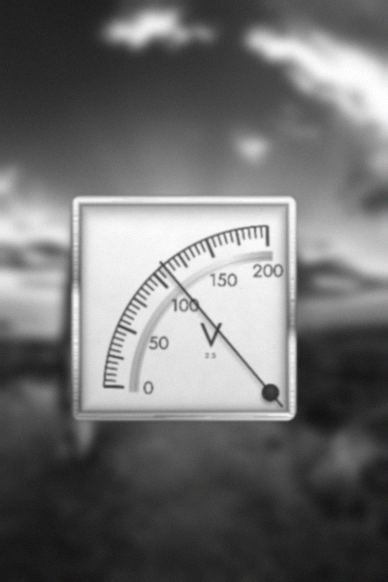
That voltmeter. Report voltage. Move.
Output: 110 V
